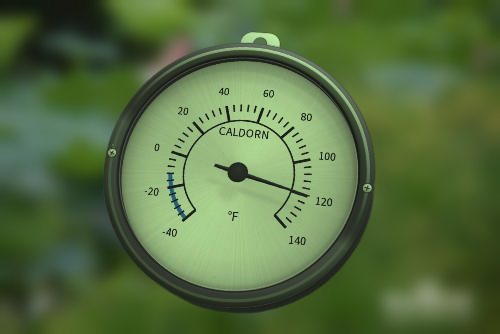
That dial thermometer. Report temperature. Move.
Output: 120 °F
